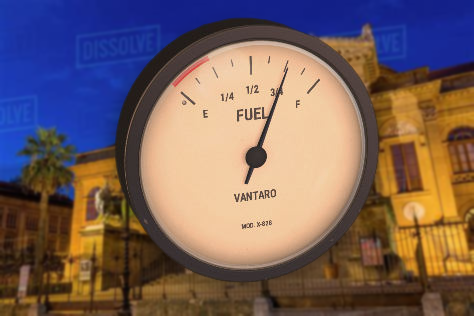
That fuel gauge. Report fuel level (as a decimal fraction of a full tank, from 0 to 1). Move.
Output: 0.75
